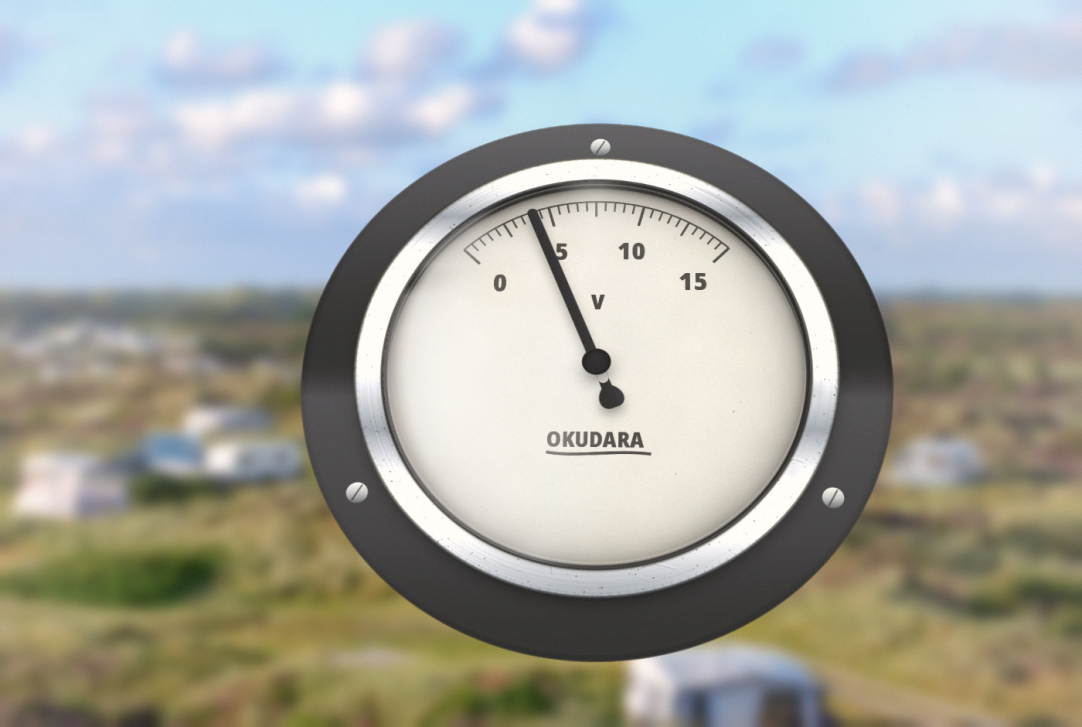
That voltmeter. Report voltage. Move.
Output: 4 V
